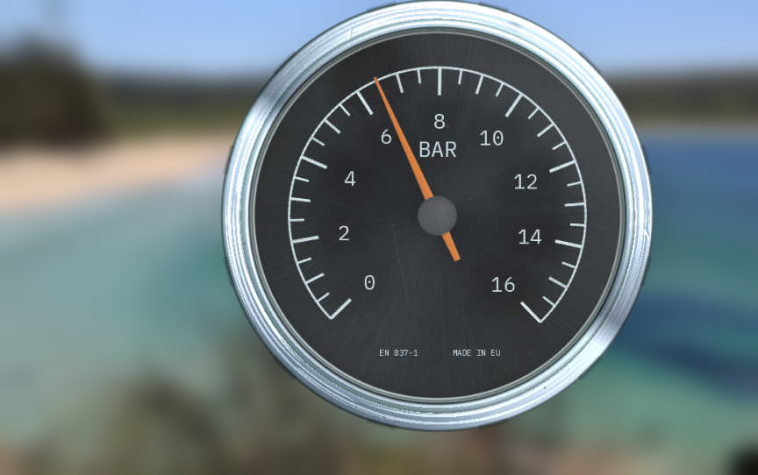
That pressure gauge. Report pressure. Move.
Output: 6.5 bar
